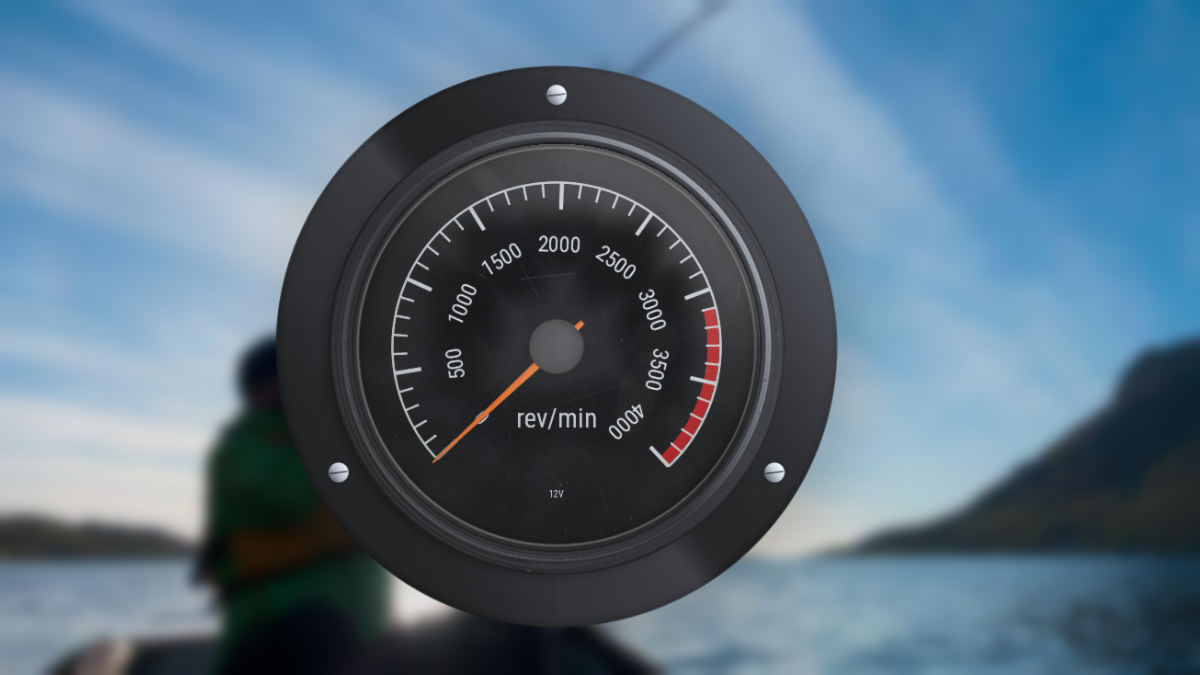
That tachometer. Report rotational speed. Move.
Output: 0 rpm
